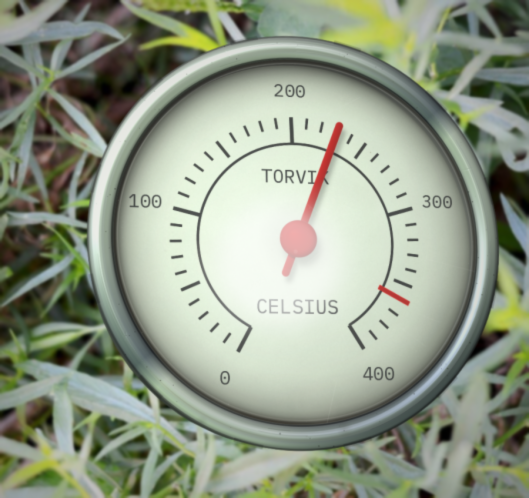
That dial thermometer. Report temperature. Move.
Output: 230 °C
